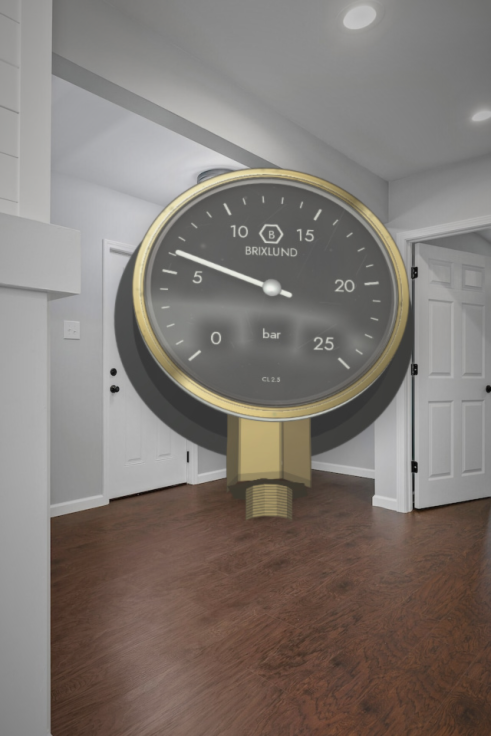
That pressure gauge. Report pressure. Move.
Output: 6 bar
